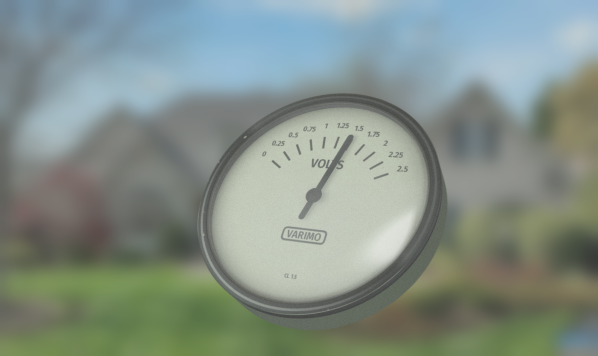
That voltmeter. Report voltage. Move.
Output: 1.5 V
